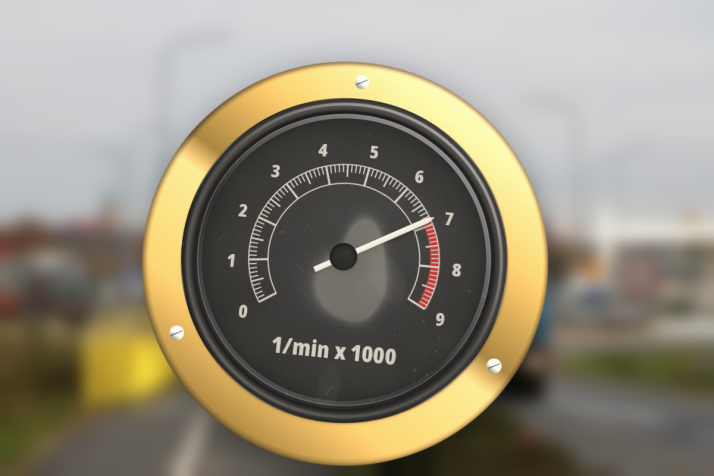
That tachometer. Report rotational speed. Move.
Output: 6900 rpm
